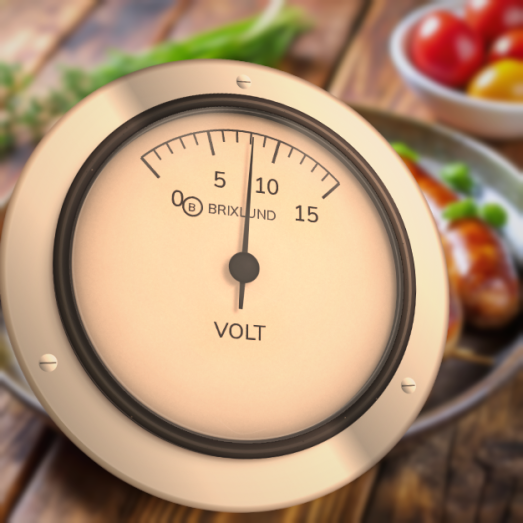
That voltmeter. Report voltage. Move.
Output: 8 V
